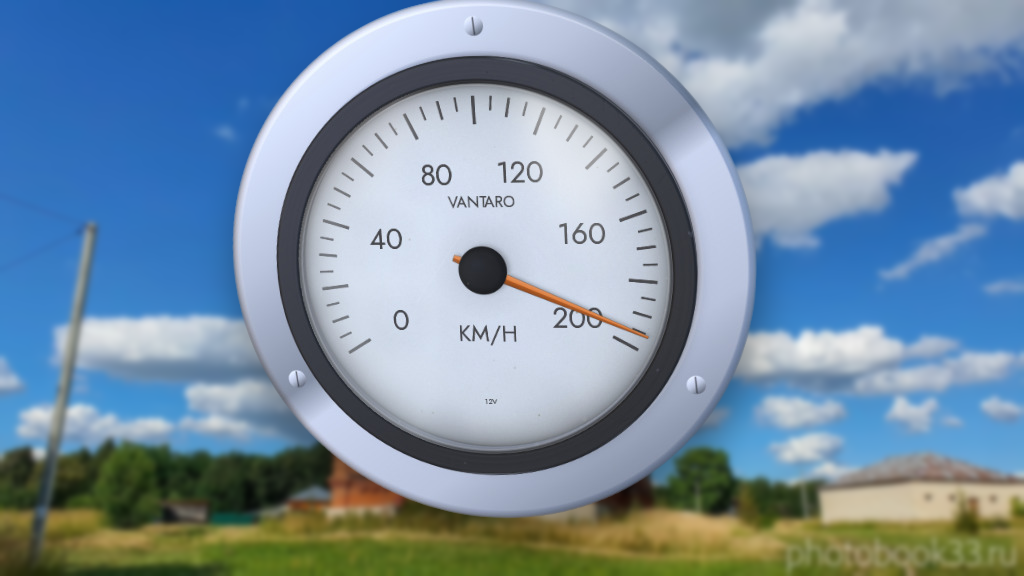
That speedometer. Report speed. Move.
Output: 195 km/h
